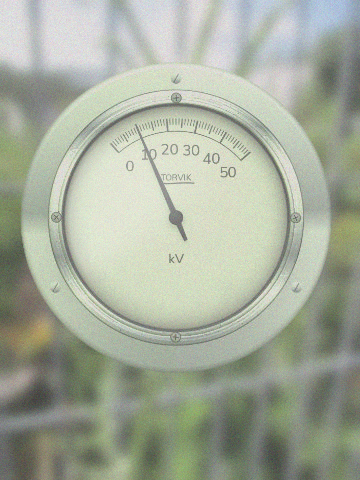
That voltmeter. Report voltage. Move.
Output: 10 kV
